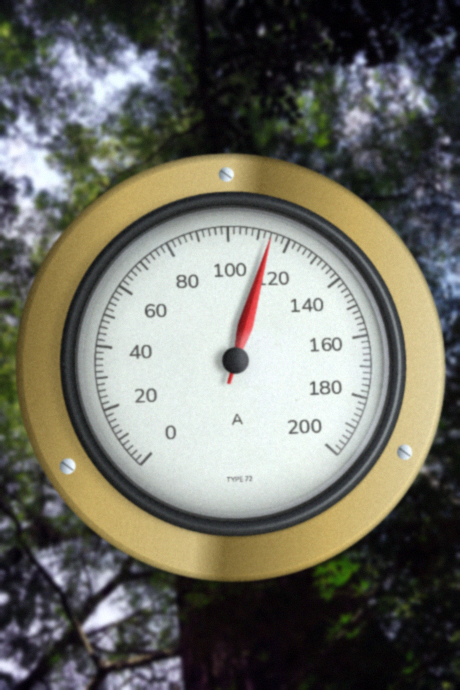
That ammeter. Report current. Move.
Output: 114 A
